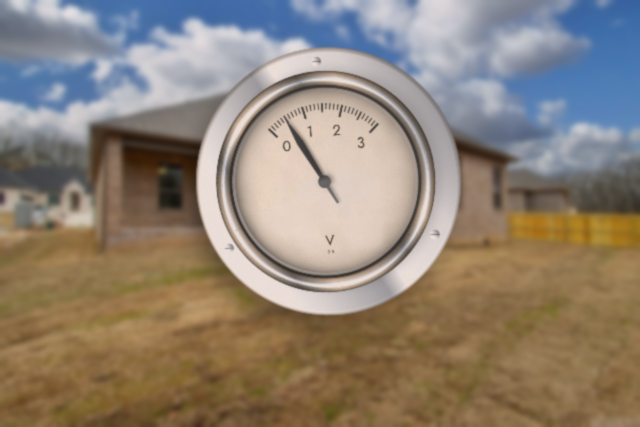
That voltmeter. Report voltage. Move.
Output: 0.5 V
